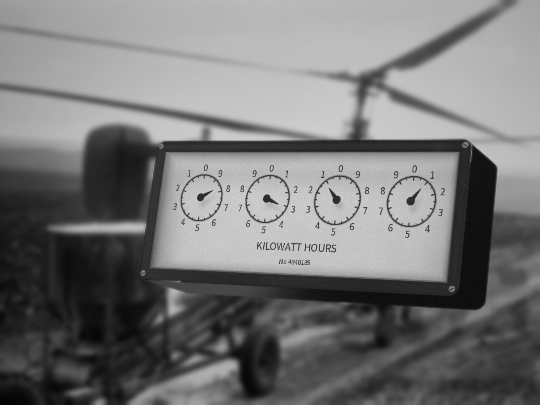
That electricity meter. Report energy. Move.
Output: 8311 kWh
